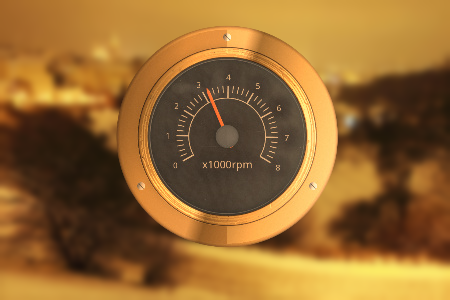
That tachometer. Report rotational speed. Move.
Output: 3200 rpm
